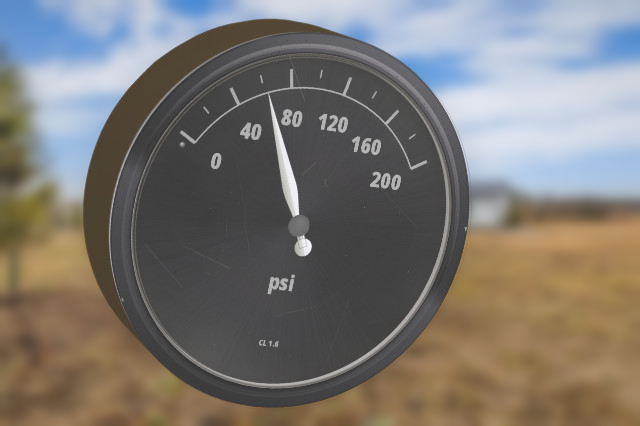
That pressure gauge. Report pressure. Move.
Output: 60 psi
